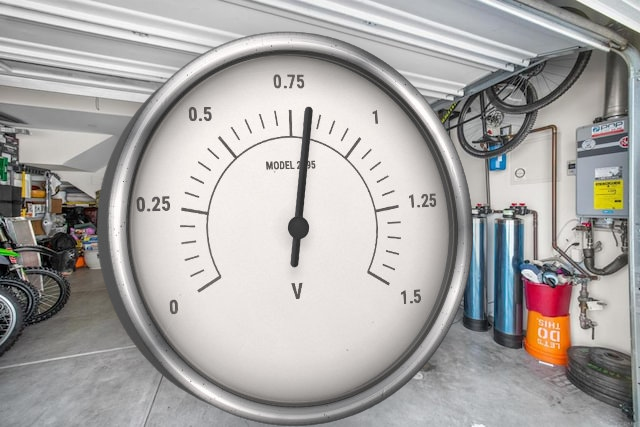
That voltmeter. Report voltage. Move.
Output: 0.8 V
